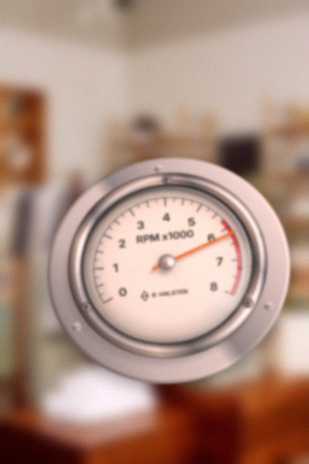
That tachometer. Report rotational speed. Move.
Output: 6250 rpm
